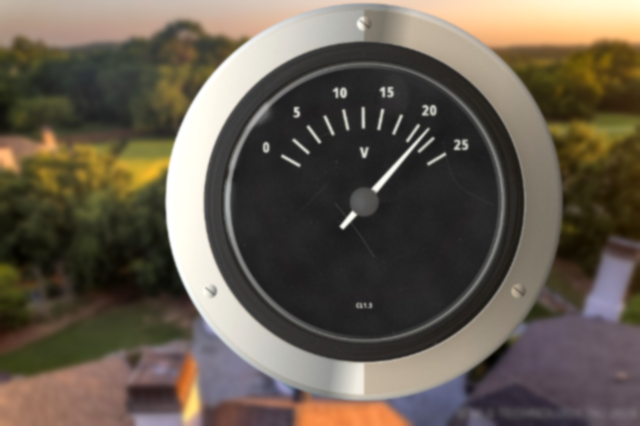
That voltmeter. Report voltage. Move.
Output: 21.25 V
